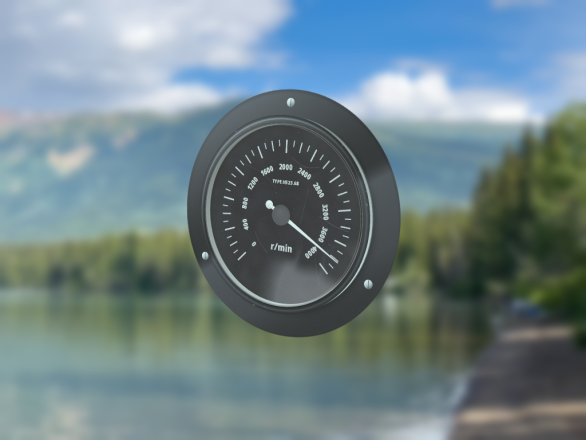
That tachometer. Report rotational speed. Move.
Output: 3800 rpm
